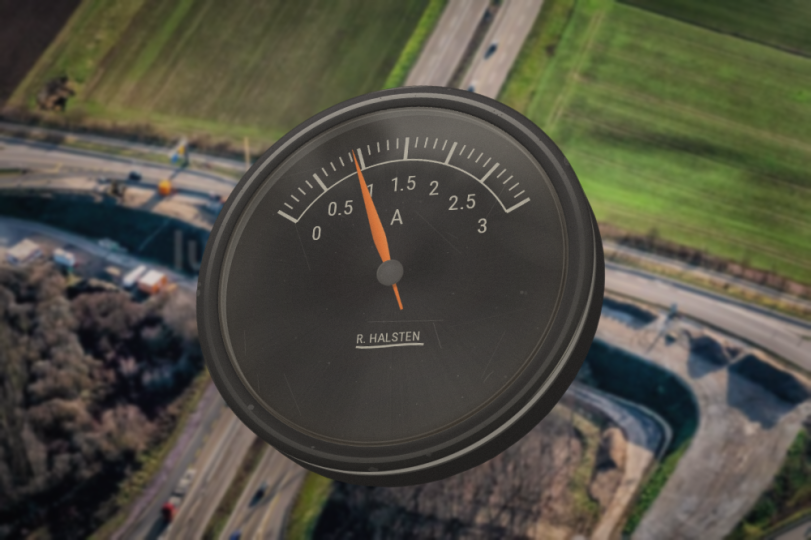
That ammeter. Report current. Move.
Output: 0.95 A
